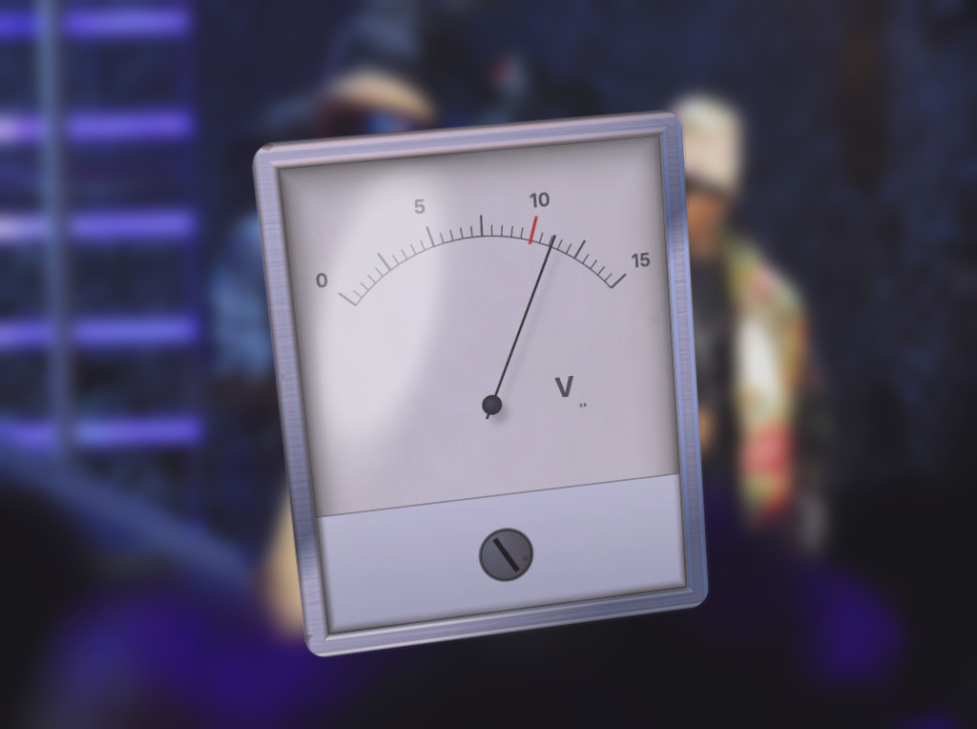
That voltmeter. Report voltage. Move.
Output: 11 V
